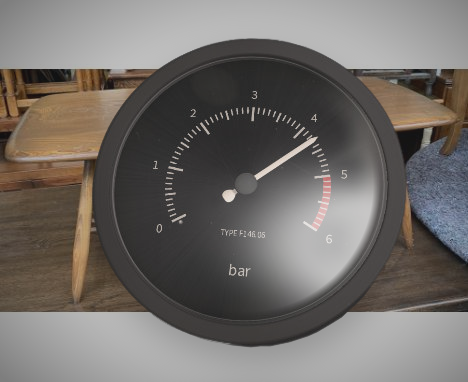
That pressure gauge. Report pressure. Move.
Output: 4.3 bar
